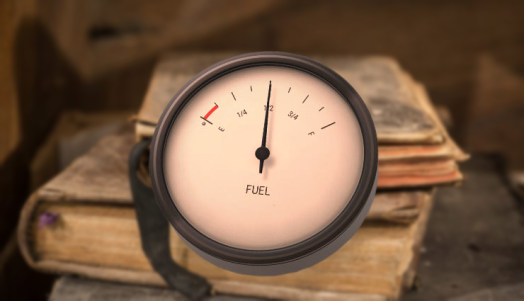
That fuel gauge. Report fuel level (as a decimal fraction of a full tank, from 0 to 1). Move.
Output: 0.5
